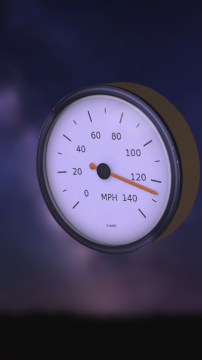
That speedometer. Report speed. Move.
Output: 125 mph
